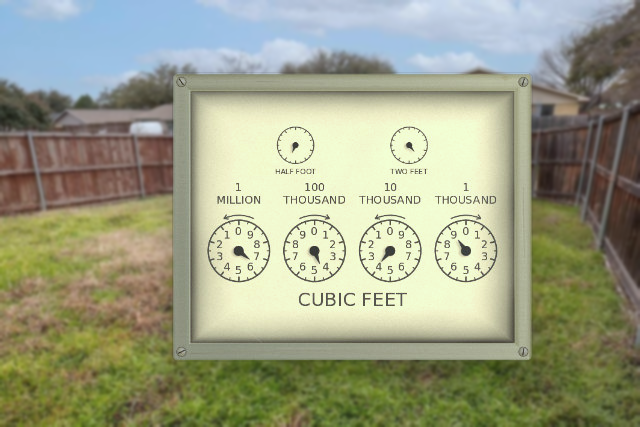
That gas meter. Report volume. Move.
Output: 643900 ft³
